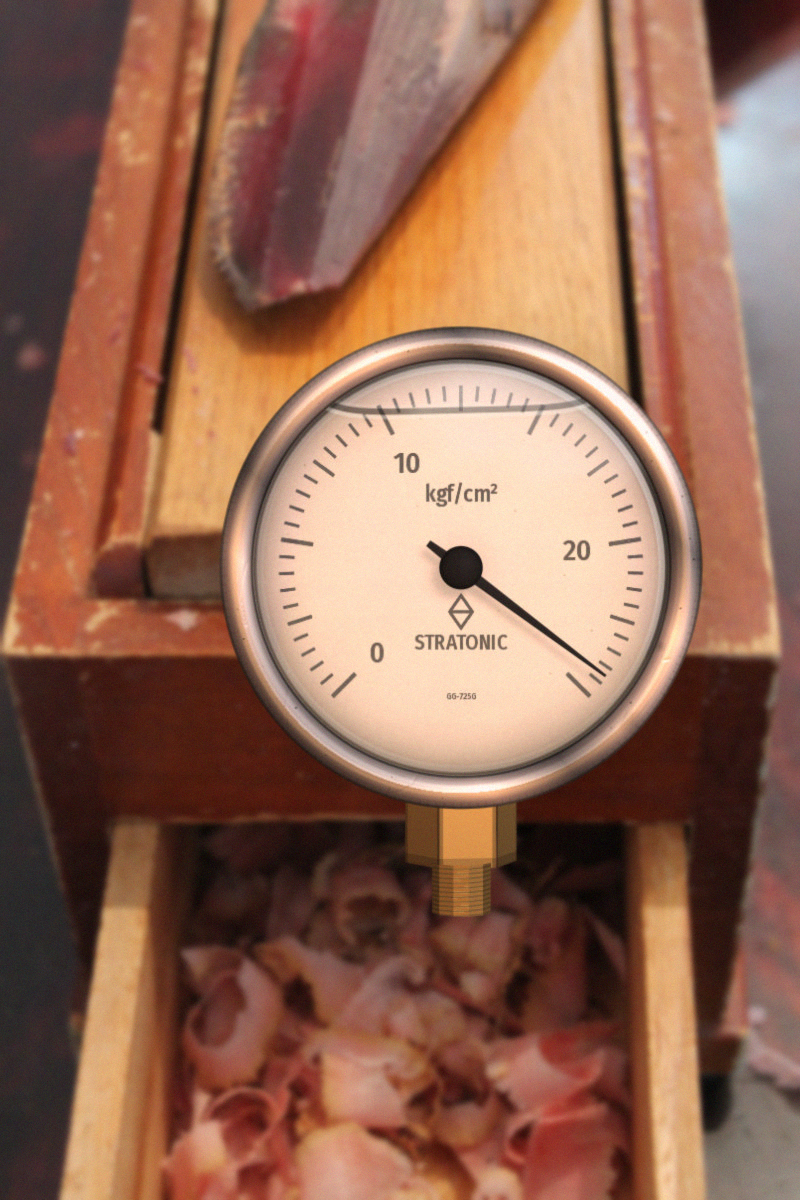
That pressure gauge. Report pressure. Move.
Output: 24.25 kg/cm²
